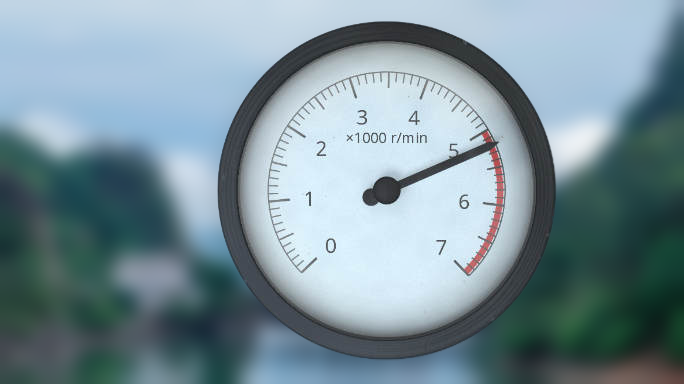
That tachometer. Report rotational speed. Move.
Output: 5200 rpm
